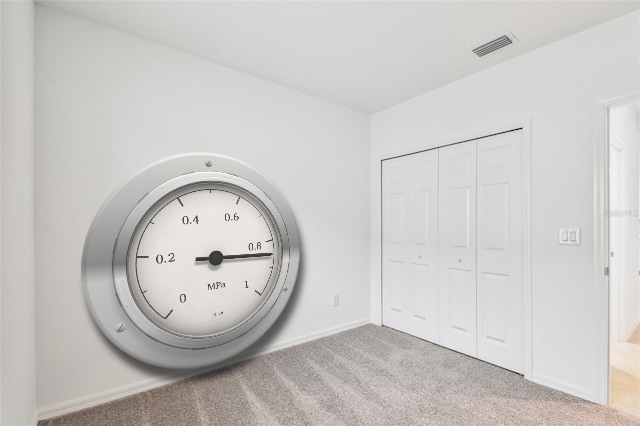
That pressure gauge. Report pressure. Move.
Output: 0.85 MPa
